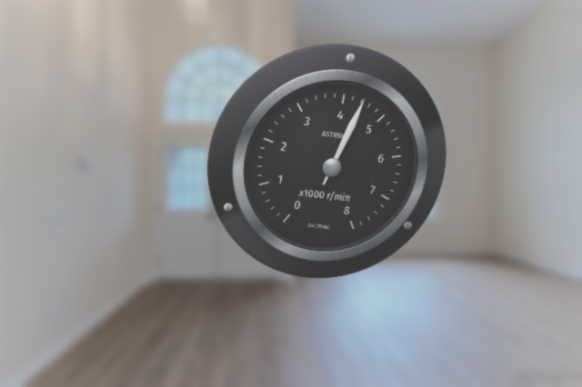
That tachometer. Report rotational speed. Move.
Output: 4400 rpm
